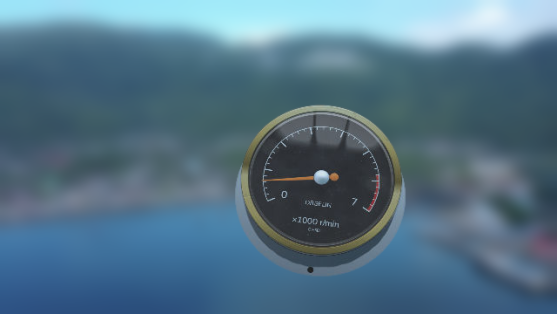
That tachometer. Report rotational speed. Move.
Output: 600 rpm
